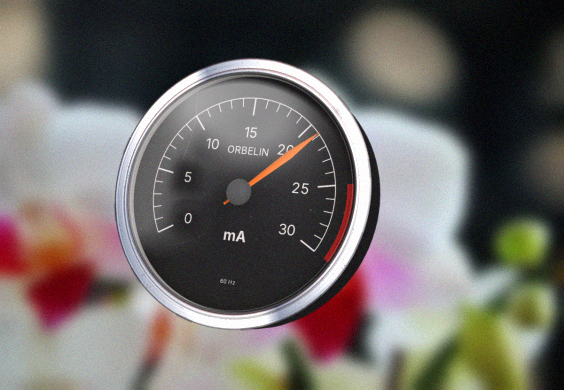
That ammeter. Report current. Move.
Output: 21 mA
